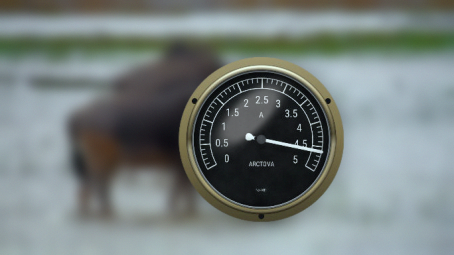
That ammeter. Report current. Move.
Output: 4.6 A
